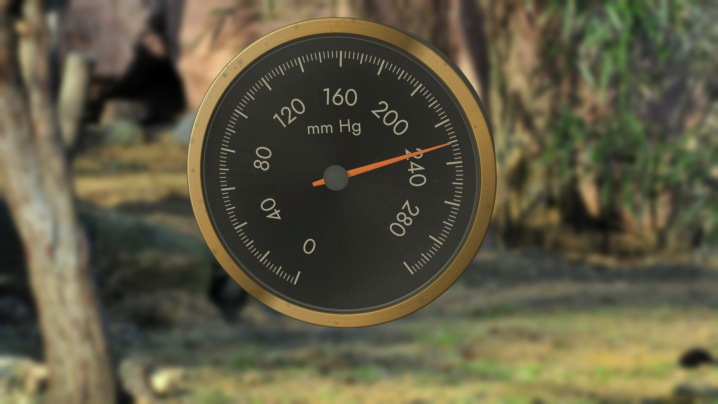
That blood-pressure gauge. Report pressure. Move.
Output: 230 mmHg
